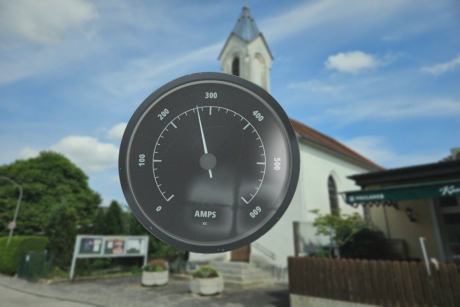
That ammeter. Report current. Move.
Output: 270 A
